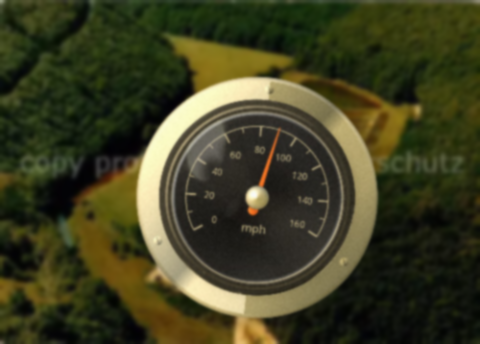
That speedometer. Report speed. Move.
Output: 90 mph
